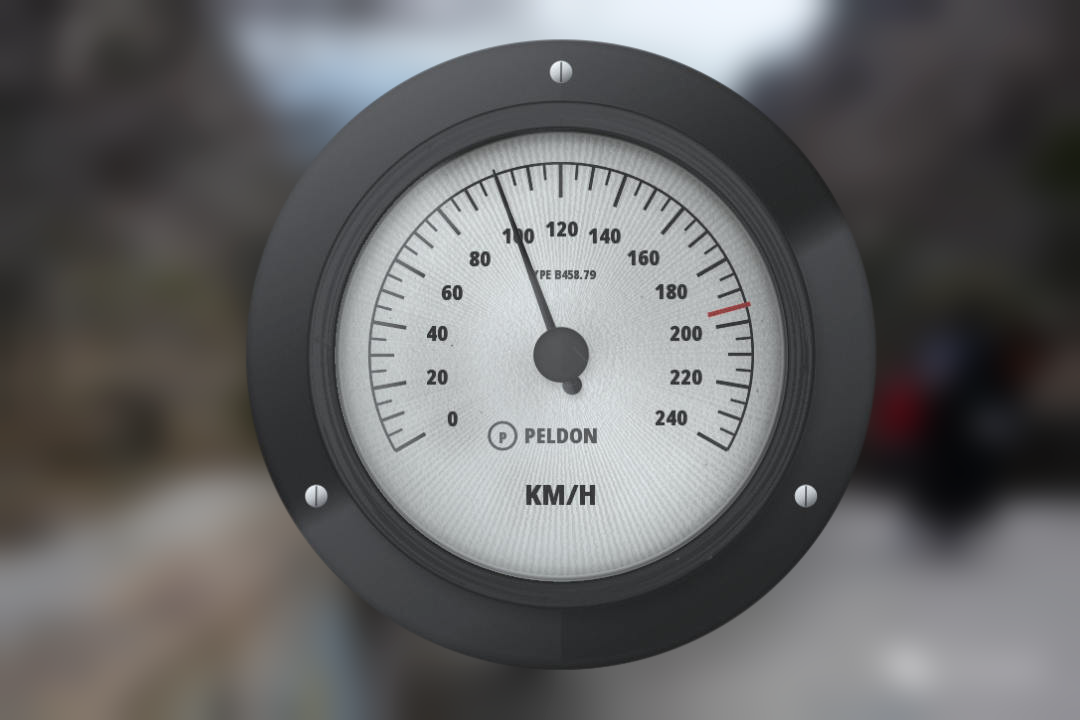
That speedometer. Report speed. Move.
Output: 100 km/h
